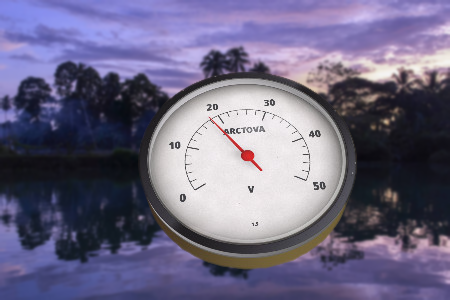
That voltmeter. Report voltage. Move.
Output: 18 V
